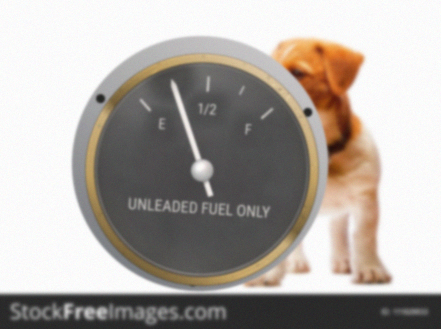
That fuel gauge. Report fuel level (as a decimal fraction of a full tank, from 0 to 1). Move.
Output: 0.25
